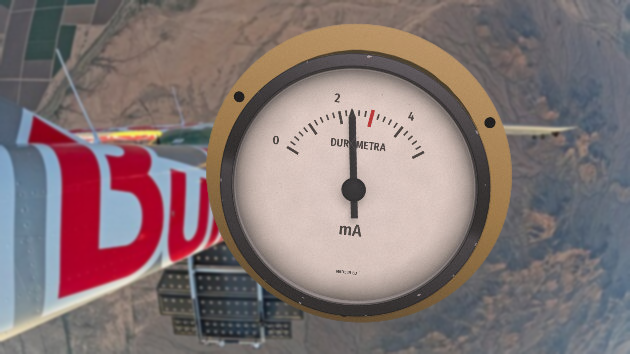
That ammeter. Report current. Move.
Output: 2.4 mA
